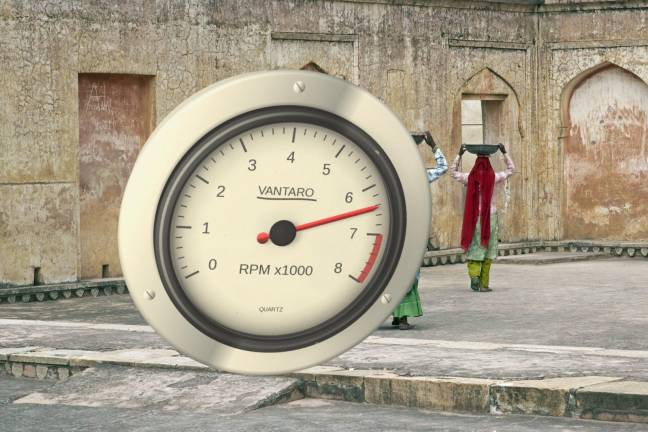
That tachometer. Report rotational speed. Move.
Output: 6400 rpm
